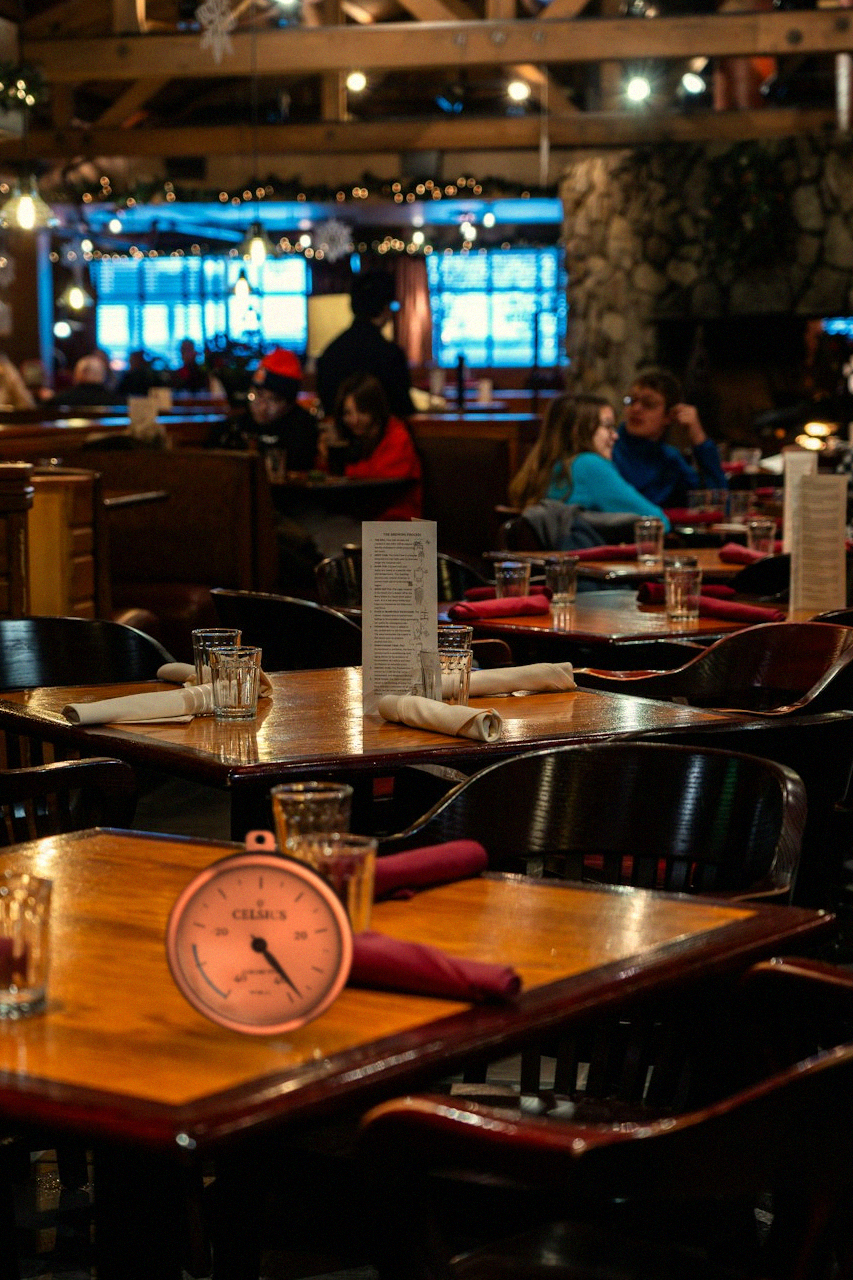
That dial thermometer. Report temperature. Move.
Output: 37.5 °C
